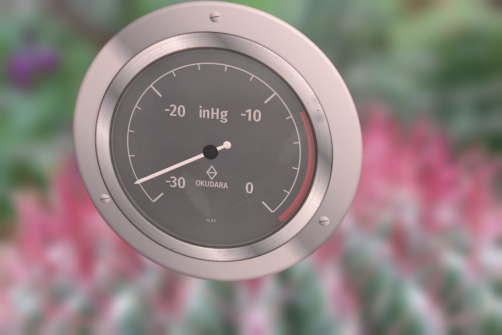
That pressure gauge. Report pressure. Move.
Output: -28 inHg
